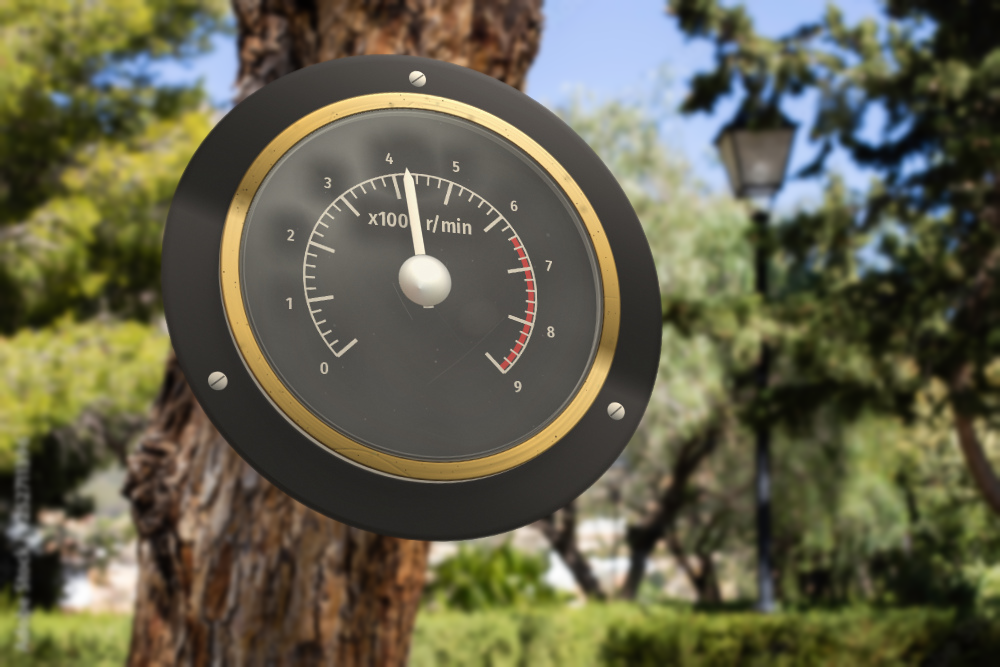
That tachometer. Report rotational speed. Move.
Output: 4200 rpm
